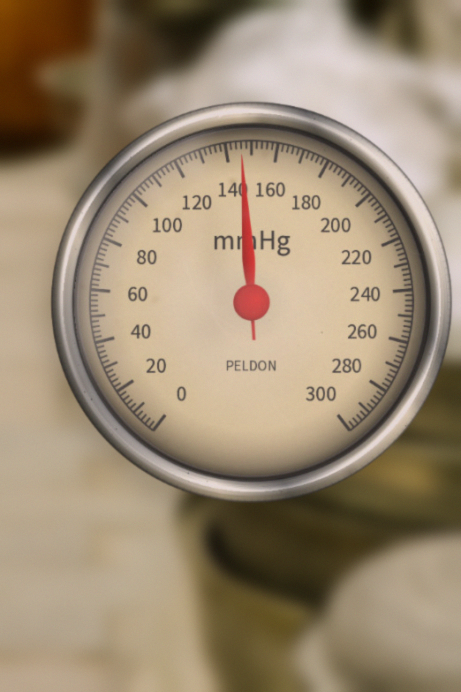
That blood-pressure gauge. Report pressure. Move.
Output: 146 mmHg
